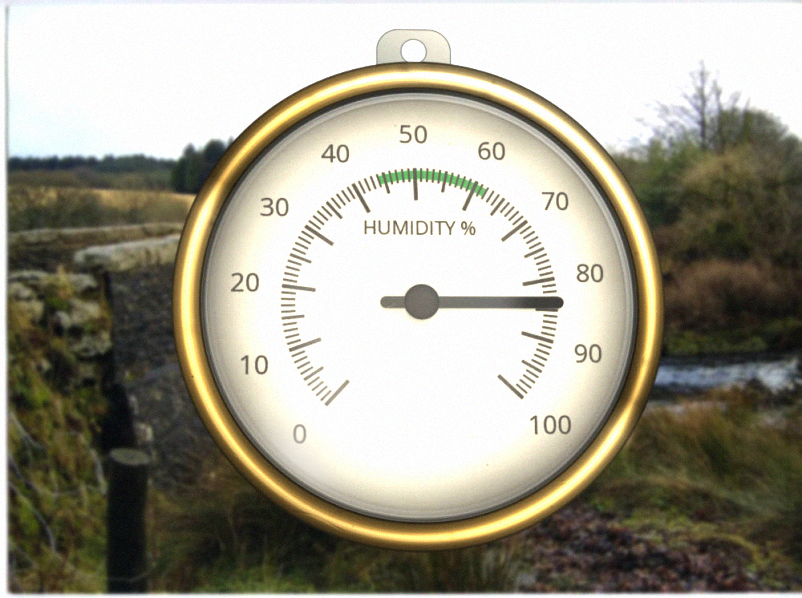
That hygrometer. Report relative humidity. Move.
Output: 84 %
